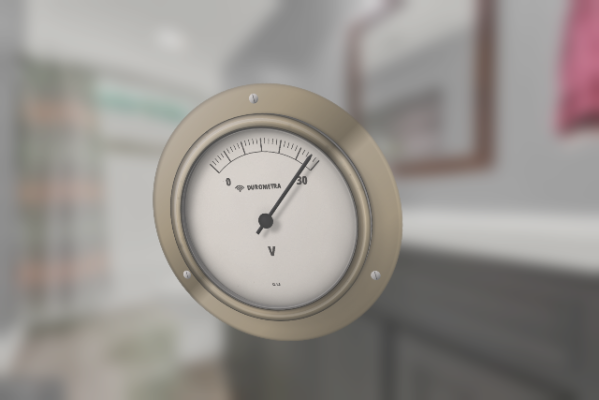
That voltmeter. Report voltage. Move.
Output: 28 V
